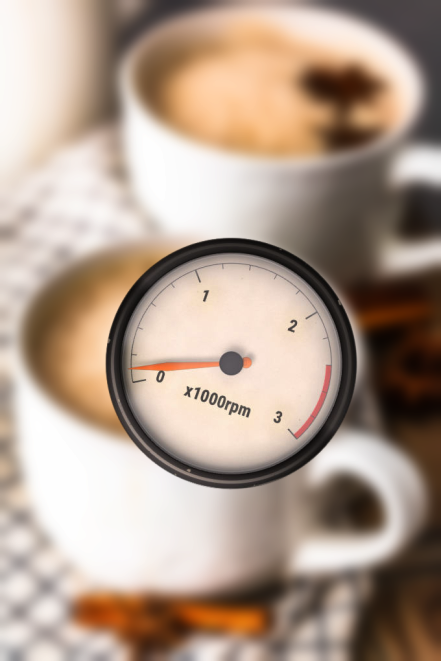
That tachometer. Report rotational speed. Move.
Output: 100 rpm
